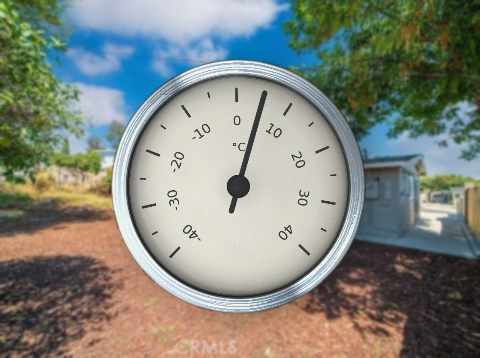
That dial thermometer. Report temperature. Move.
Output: 5 °C
